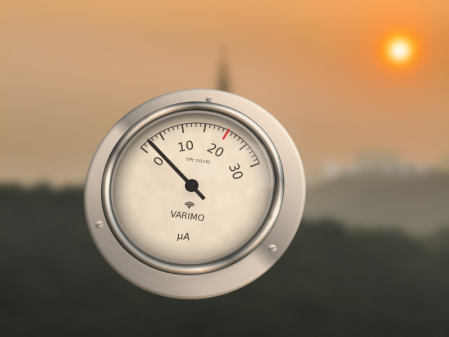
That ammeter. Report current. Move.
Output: 2 µA
